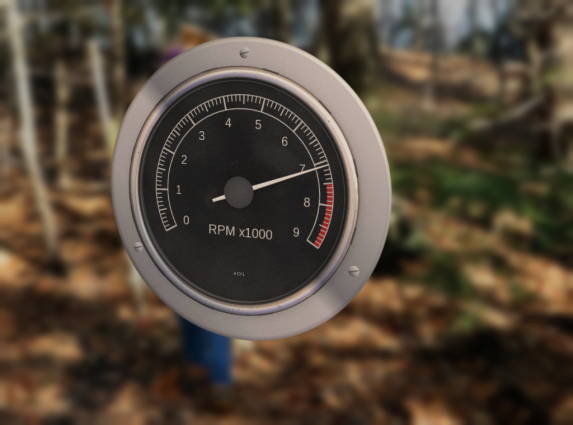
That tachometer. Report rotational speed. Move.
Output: 7100 rpm
